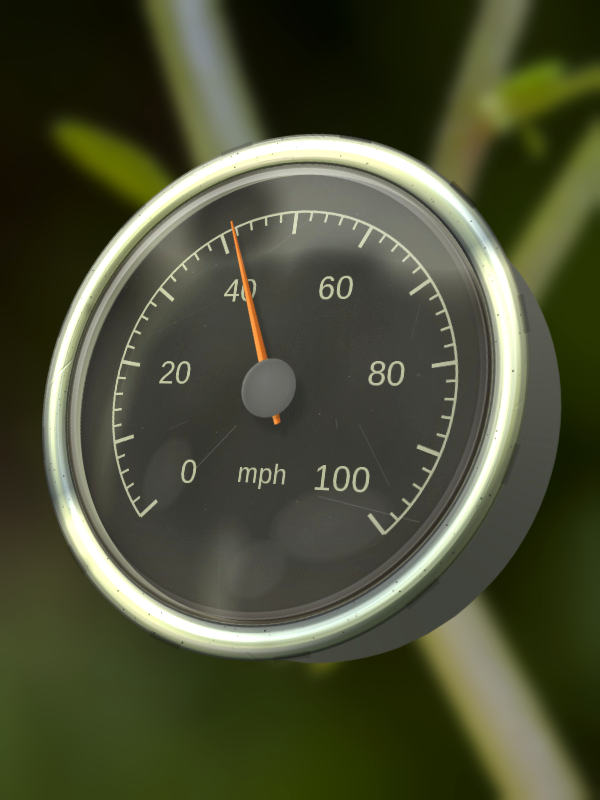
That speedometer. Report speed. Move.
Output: 42 mph
